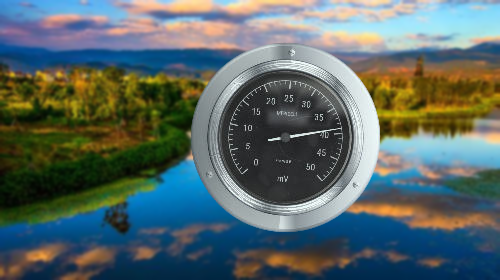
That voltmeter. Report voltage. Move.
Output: 39 mV
